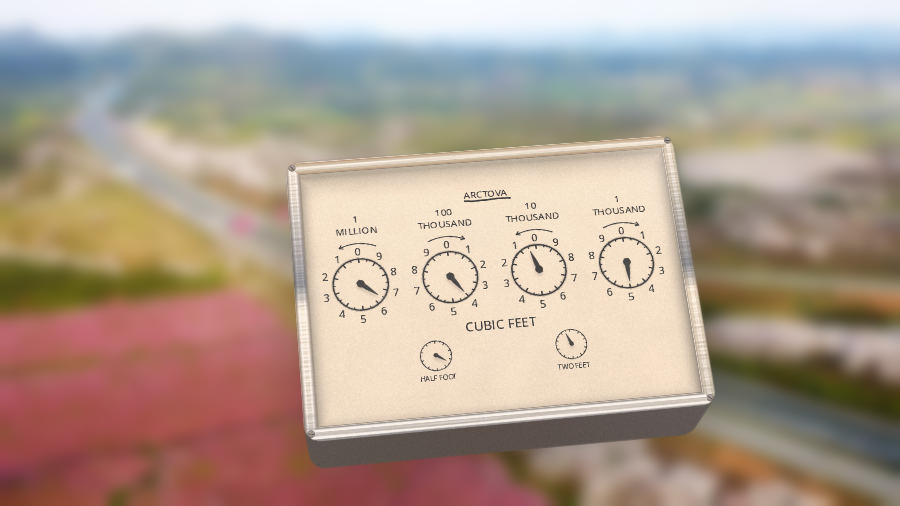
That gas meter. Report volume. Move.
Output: 640500 ft³
